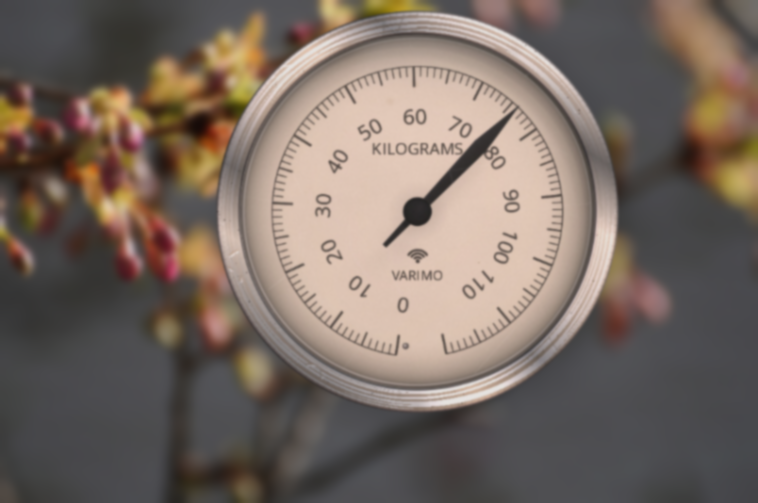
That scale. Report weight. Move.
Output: 76 kg
